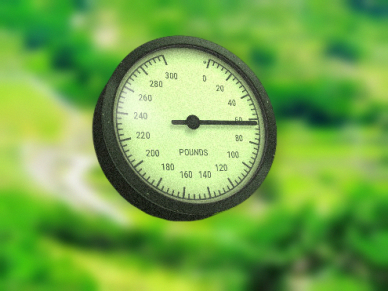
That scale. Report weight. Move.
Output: 64 lb
